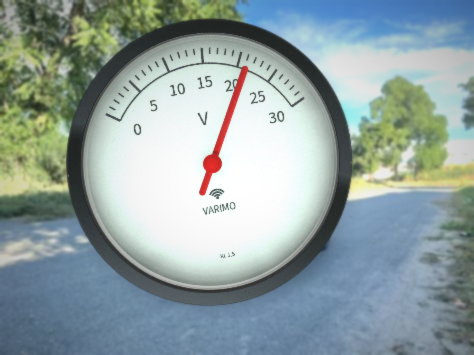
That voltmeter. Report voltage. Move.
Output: 21 V
